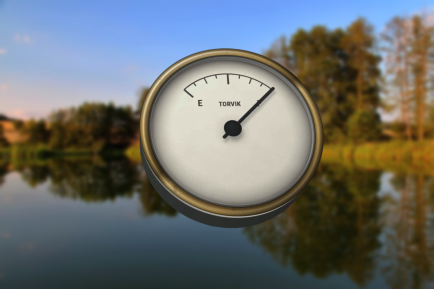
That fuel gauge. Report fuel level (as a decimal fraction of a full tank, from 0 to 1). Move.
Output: 1
